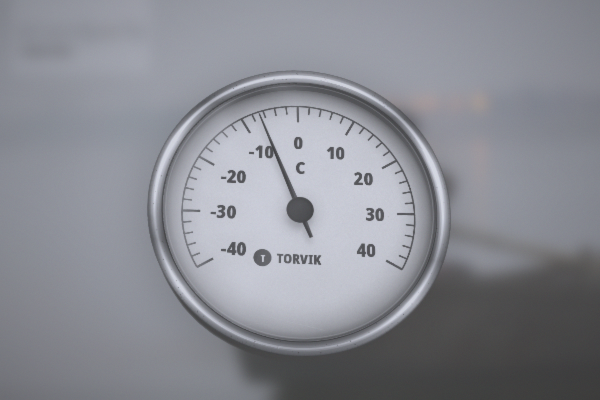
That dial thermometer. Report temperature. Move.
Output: -7 °C
